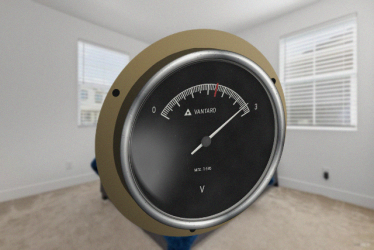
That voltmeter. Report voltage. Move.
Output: 2.75 V
